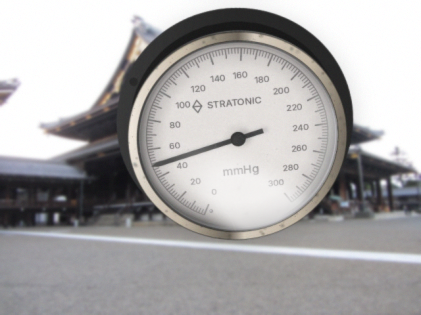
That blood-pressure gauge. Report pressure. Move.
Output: 50 mmHg
